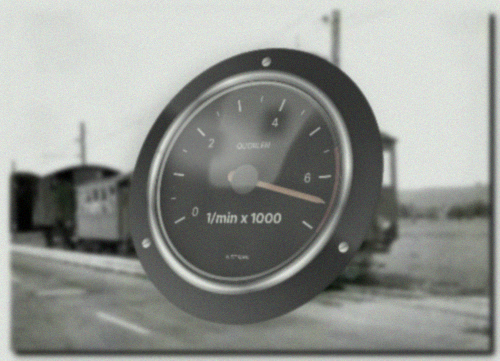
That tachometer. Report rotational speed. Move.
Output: 6500 rpm
